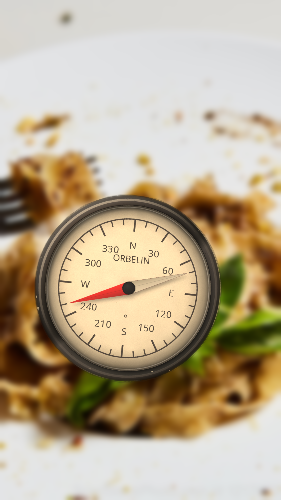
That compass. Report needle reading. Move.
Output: 250 °
